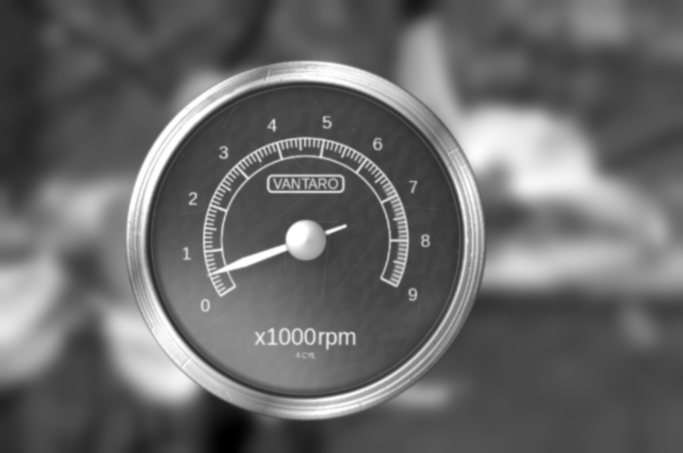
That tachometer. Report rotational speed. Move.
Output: 500 rpm
